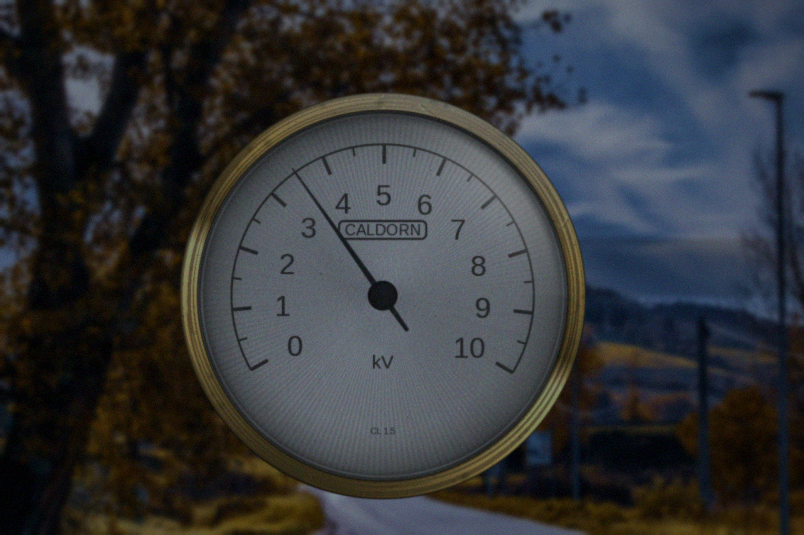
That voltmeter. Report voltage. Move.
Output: 3.5 kV
